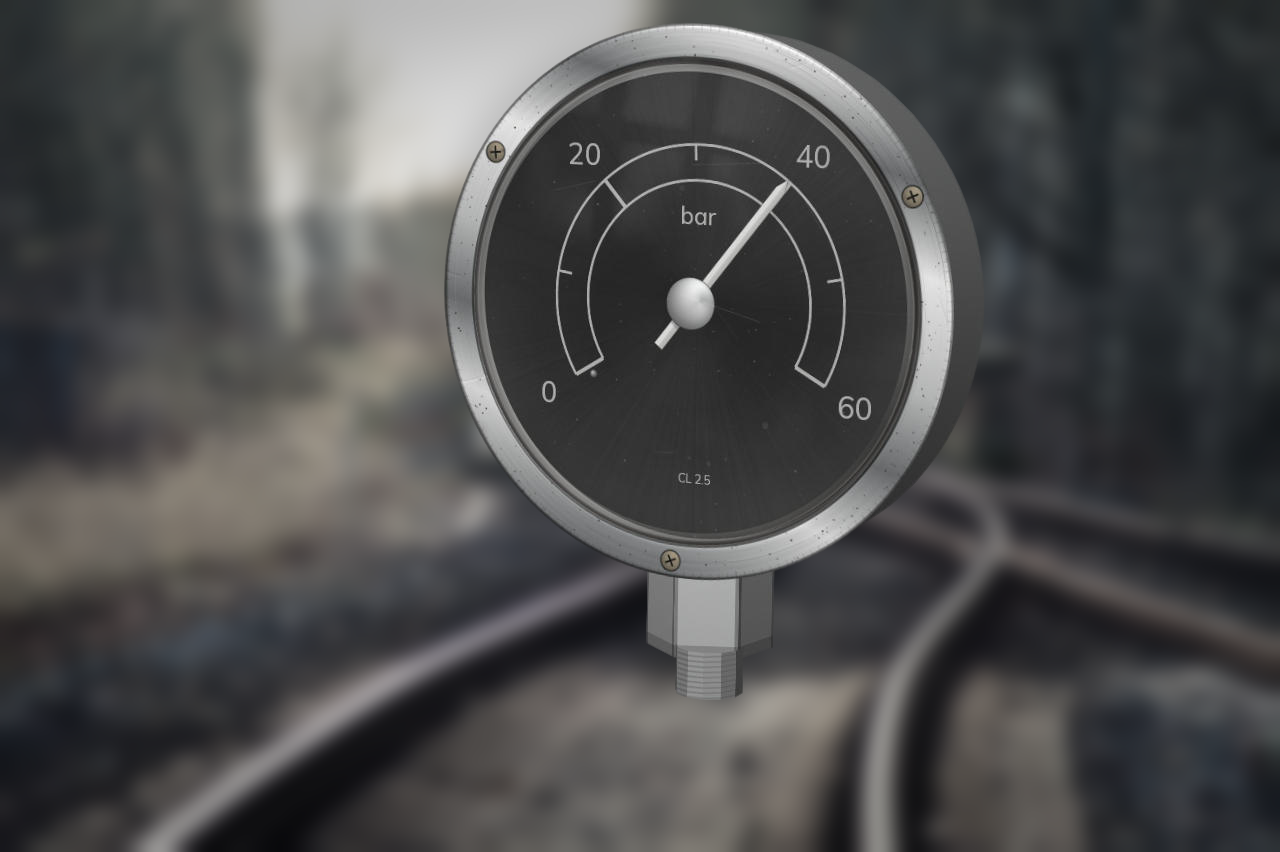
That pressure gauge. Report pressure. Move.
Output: 40 bar
